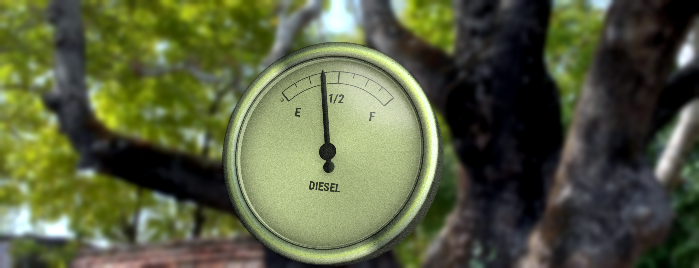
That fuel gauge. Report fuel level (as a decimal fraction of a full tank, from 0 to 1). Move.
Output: 0.375
